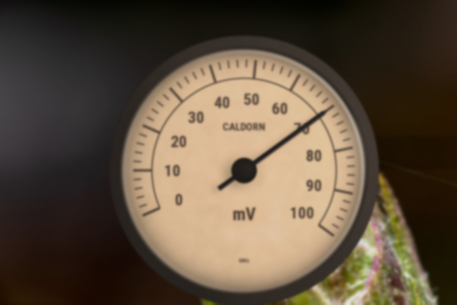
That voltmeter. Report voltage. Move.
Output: 70 mV
